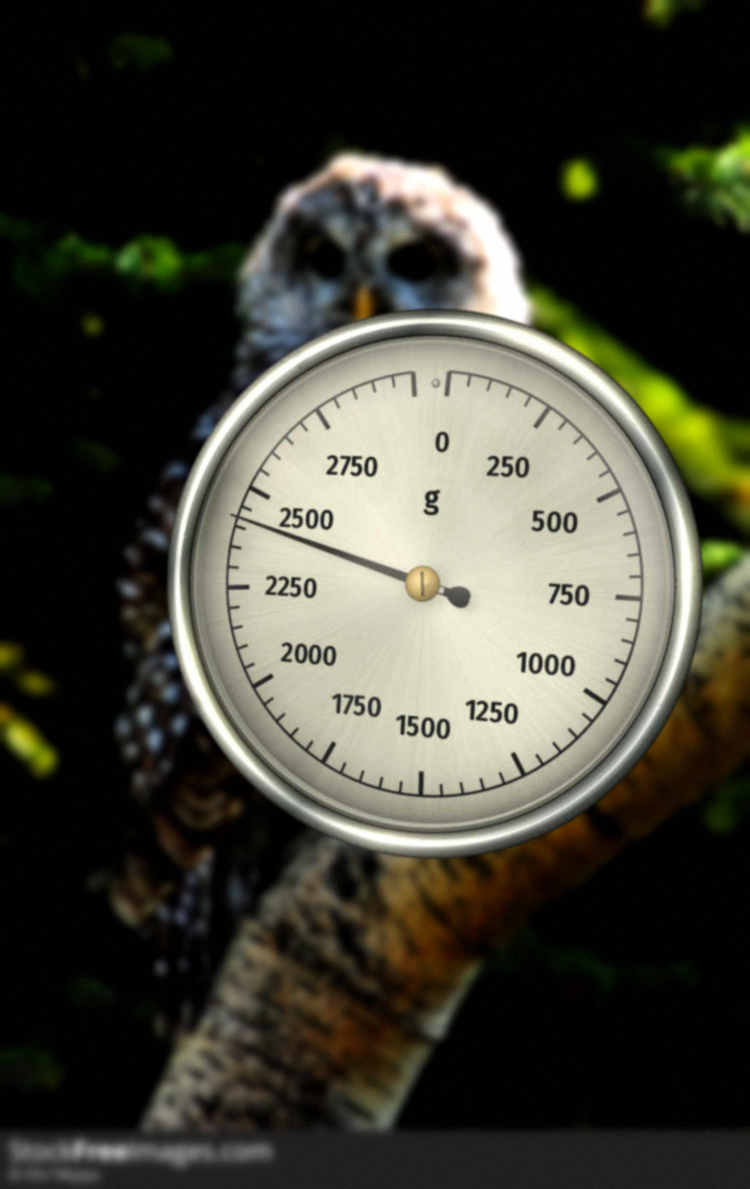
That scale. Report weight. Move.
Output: 2425 g
